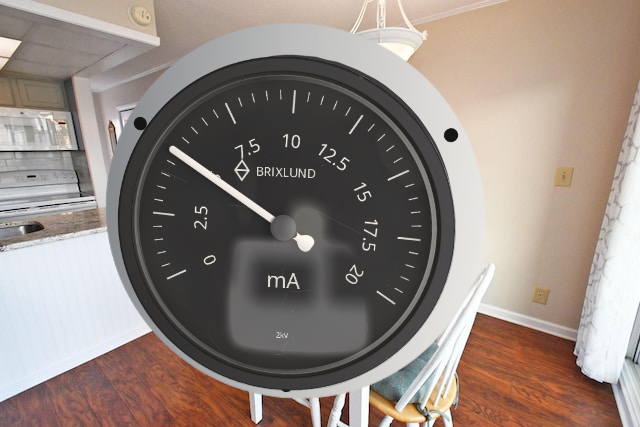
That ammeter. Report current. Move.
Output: 5 mA
